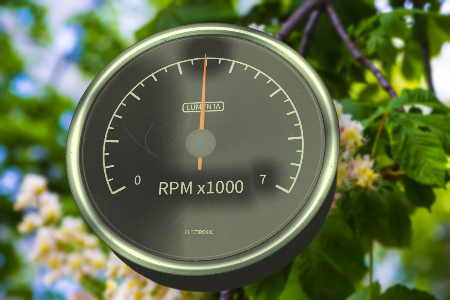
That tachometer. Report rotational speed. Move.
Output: 3500 rpm
